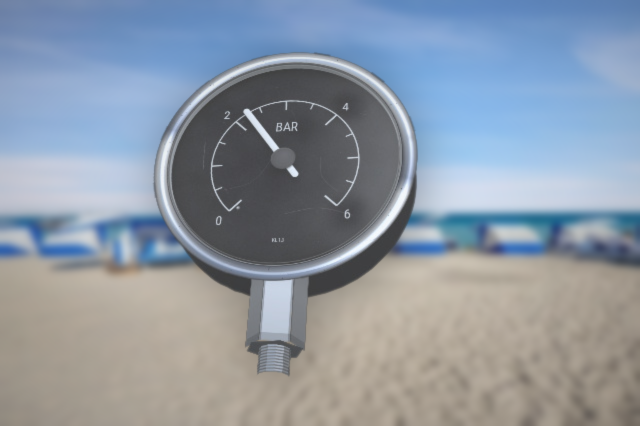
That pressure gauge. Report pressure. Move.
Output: 2.25 bar
